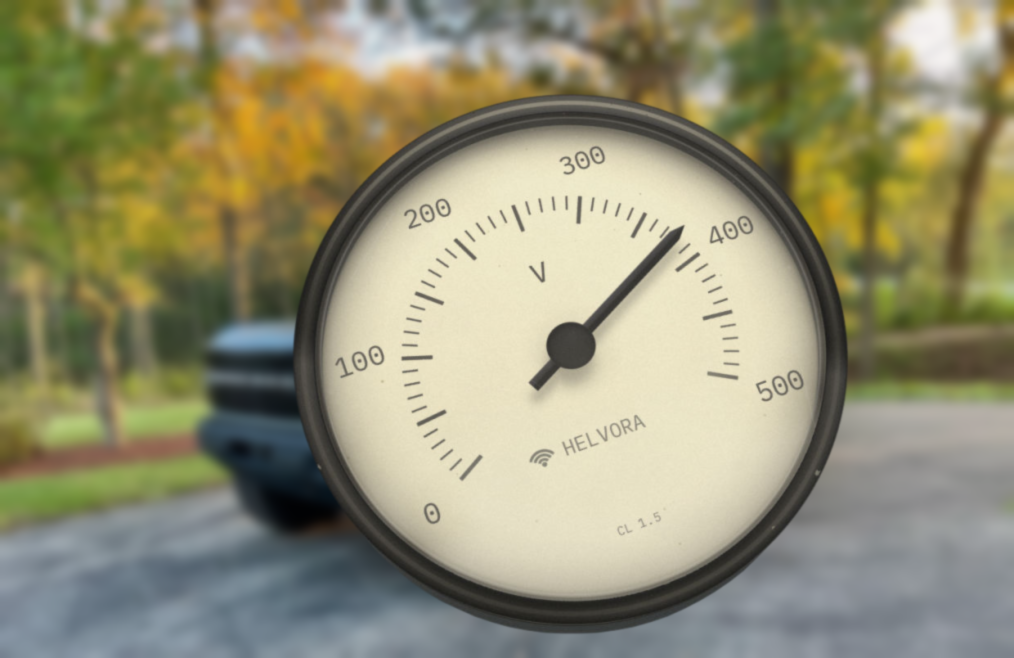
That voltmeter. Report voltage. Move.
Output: 380 V
